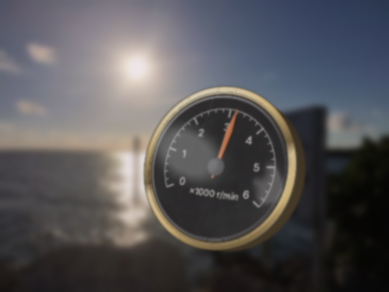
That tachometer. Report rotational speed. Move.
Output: 3200 rpm
